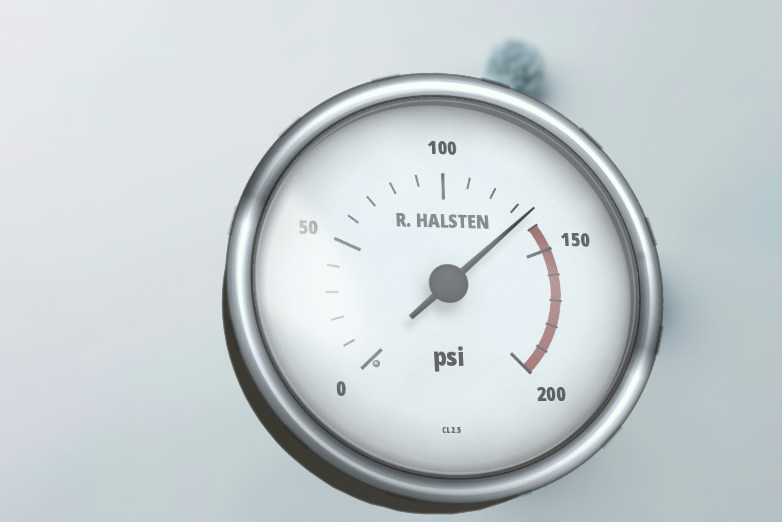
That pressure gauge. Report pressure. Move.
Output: 135 psi
